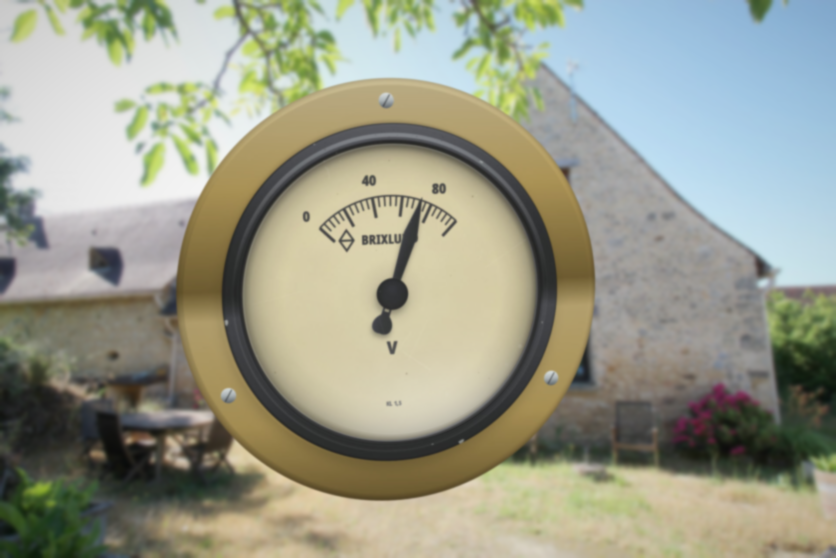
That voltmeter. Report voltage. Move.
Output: 72 V
